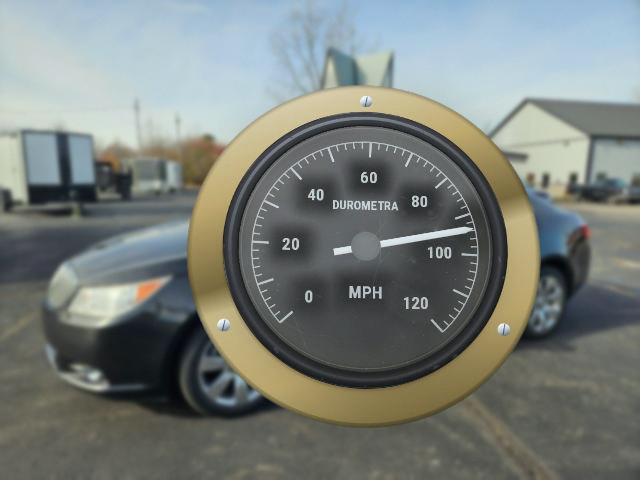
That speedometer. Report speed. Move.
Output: 94 mph
